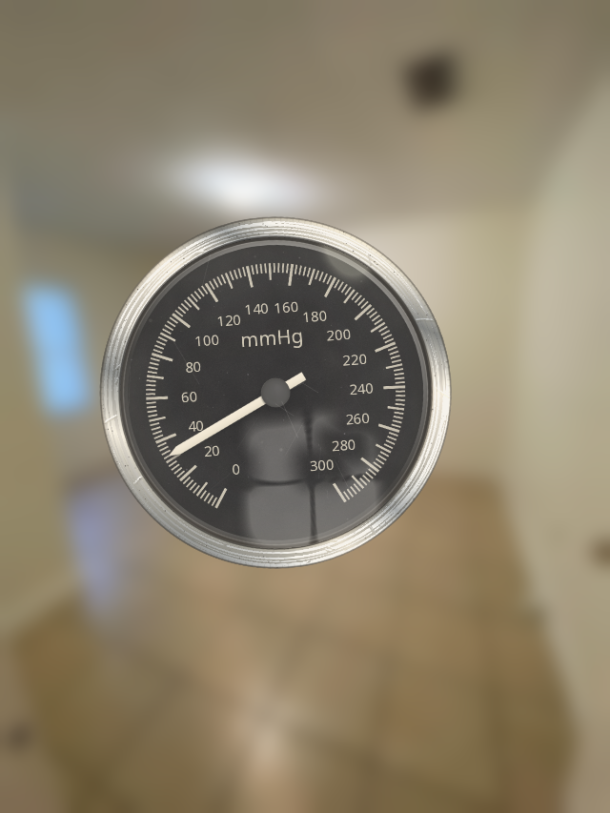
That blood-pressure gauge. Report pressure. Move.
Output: 32 mmHg
